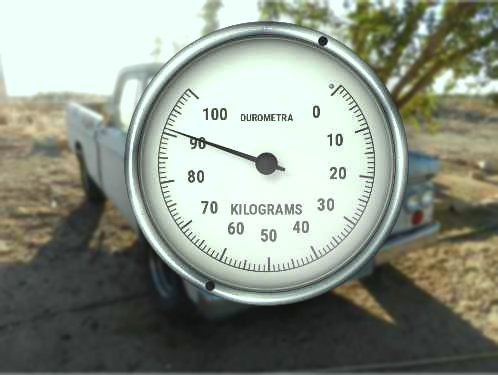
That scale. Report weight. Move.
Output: 91 kg
